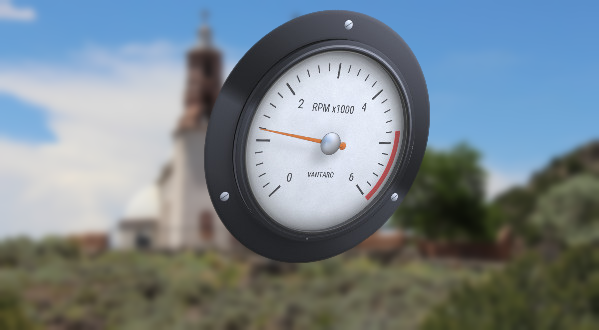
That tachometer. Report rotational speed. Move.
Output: 1200 rpm
